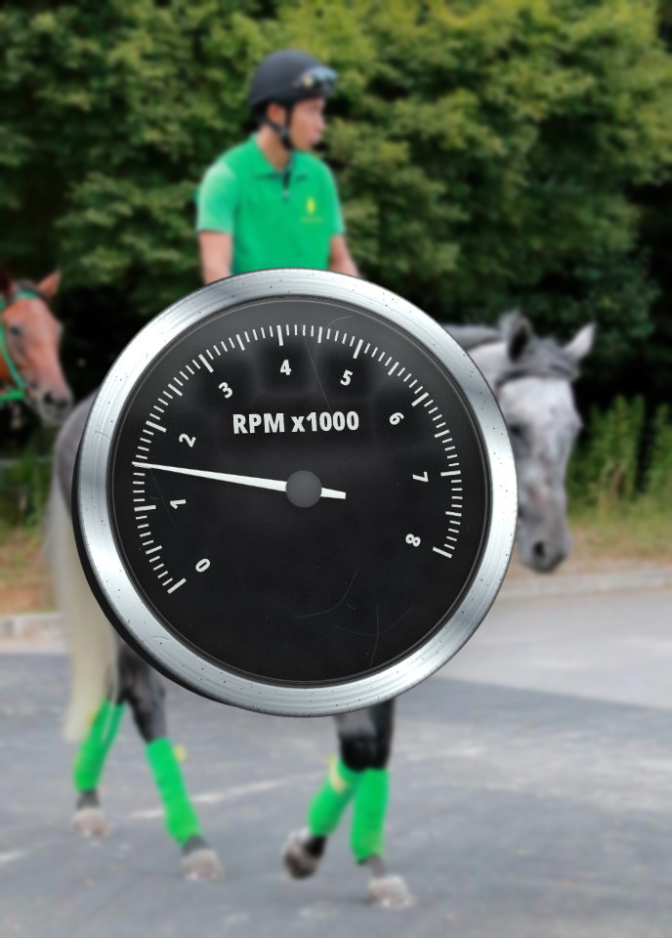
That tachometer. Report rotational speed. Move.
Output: 1500 rpm
